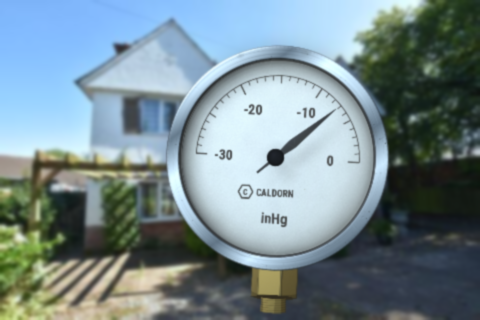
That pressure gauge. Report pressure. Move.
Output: -7 inHg
